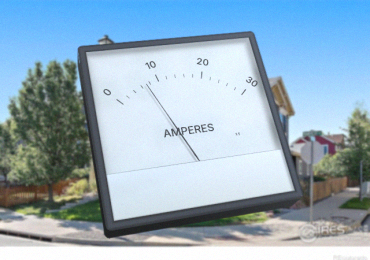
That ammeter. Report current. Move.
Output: 7 A
